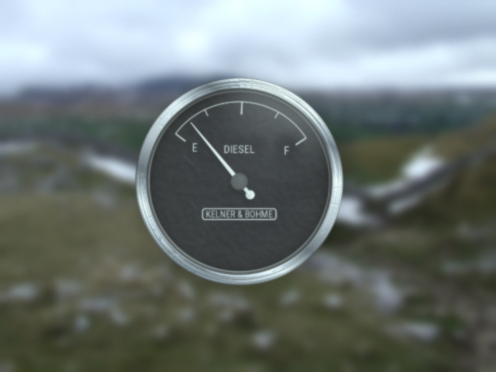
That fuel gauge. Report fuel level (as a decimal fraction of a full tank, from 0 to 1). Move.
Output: 0.125
